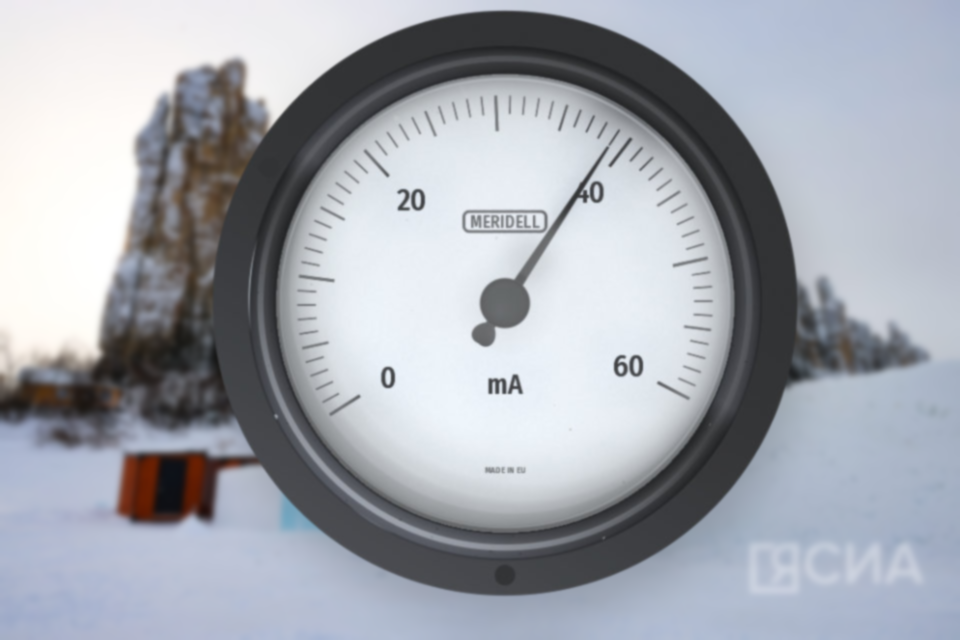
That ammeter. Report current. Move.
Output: 39 mA
